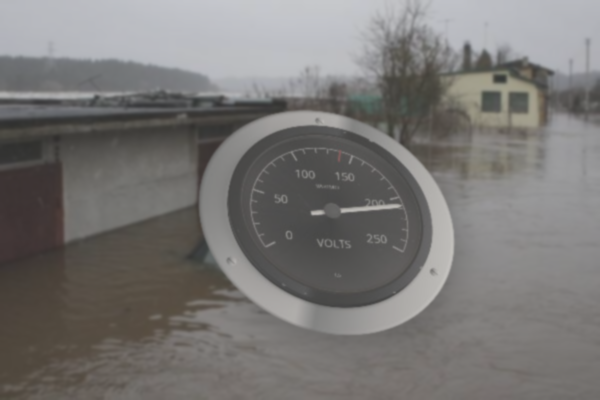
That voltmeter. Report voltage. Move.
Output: 210 V
